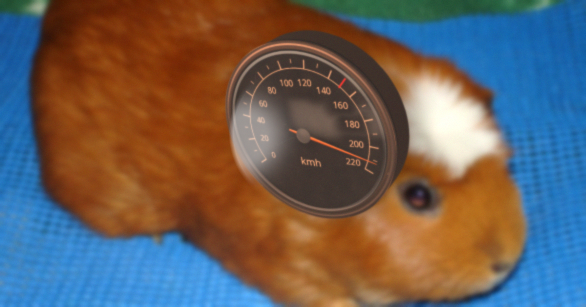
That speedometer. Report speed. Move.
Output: 210 km/h
